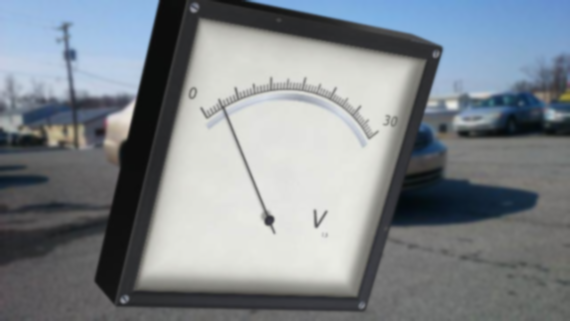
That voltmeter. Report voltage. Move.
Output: 2.5 V
